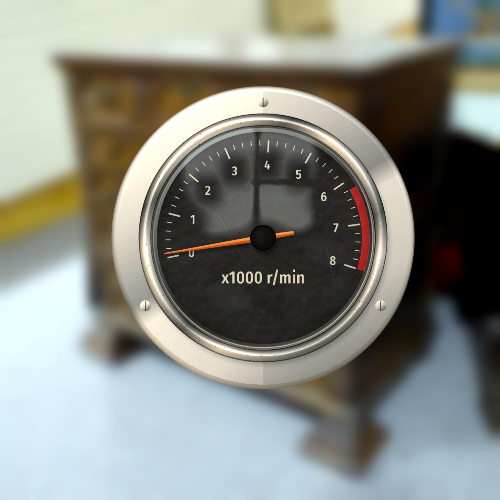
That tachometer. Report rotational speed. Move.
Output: 100 rpm
